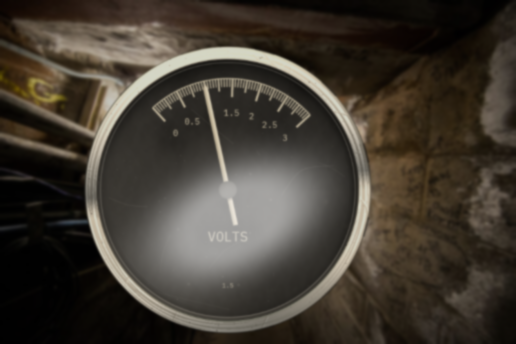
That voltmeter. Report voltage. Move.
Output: 1 V
